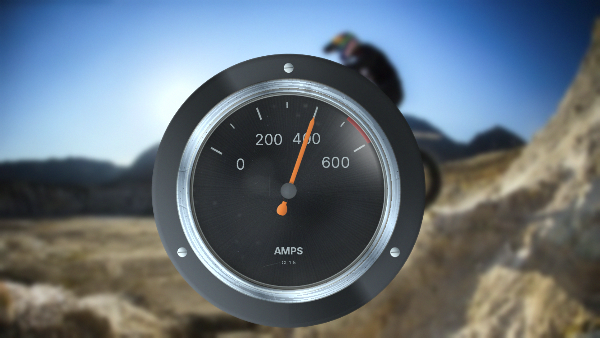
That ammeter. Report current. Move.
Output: 400 A
